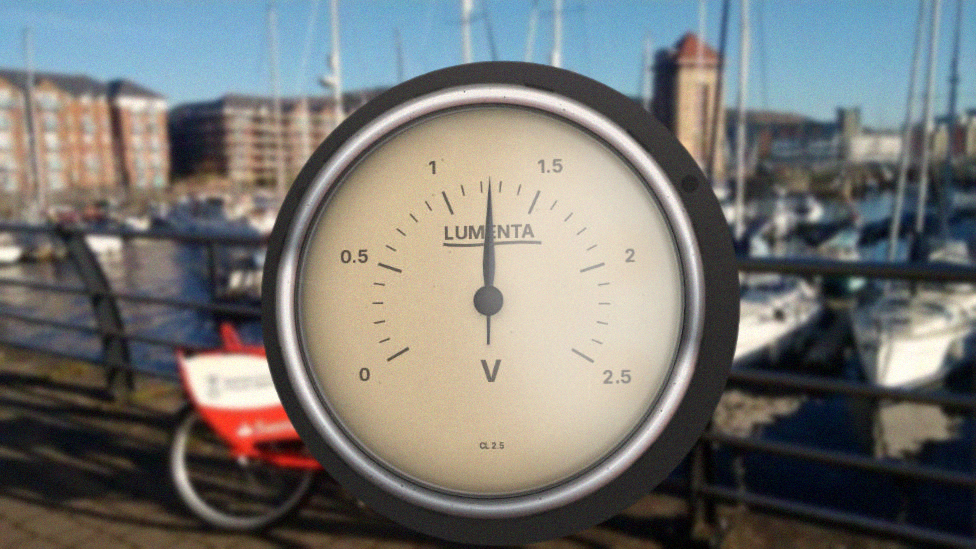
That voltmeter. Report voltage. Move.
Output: 1.25 V
